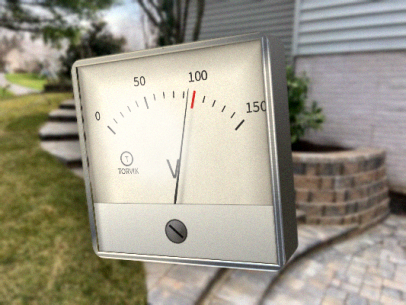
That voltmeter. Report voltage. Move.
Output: 95 V
